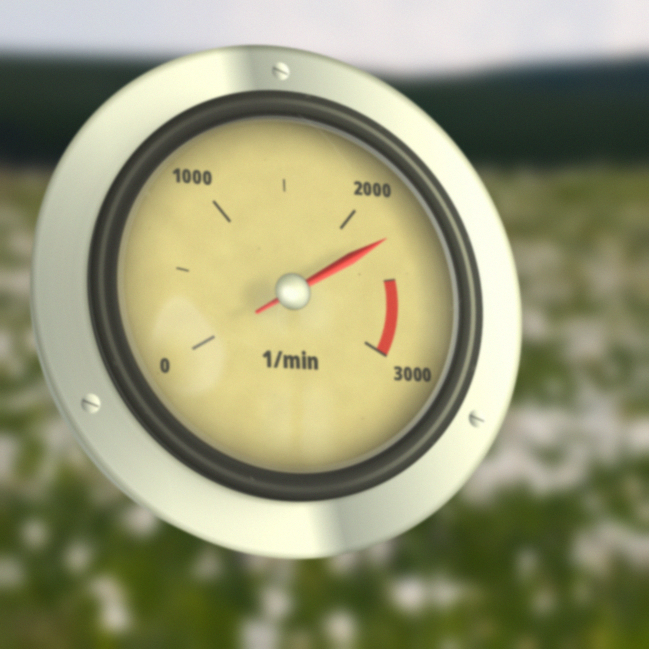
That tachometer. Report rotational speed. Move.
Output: 2250 rpm
